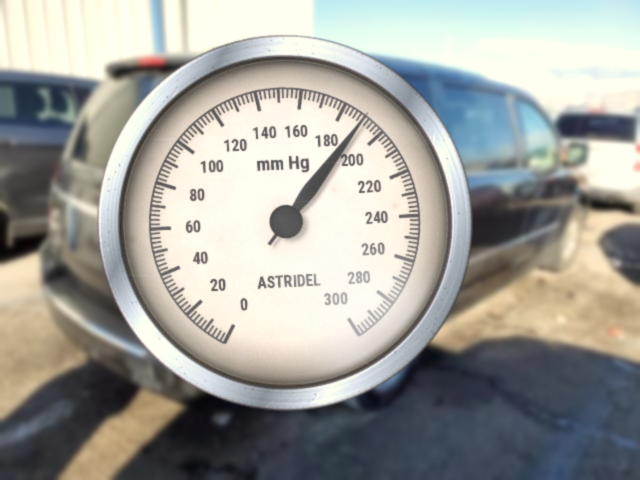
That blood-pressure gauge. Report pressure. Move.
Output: 190 mmHg
